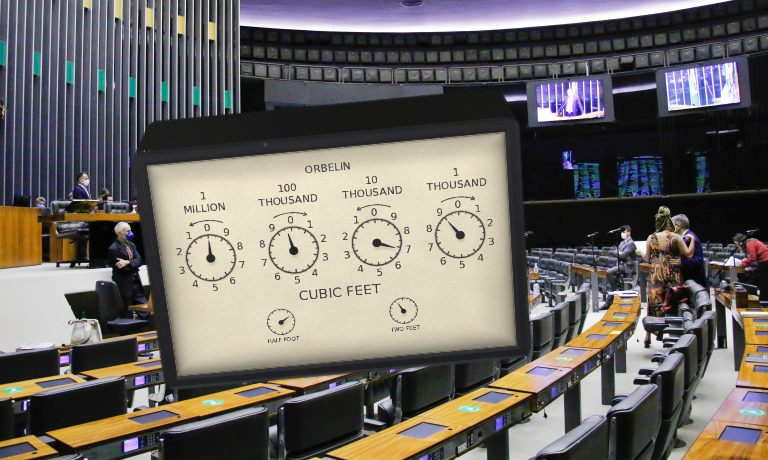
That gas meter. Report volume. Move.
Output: 996900 ft³
